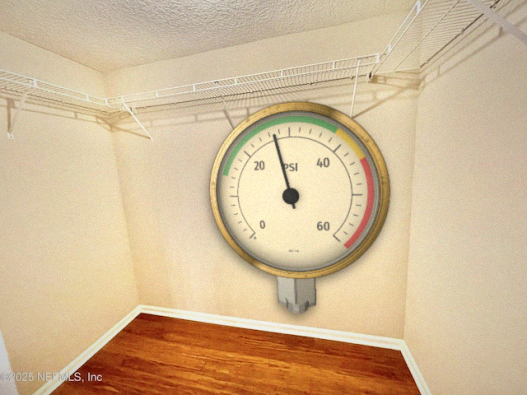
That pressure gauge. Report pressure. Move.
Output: 27 psi
